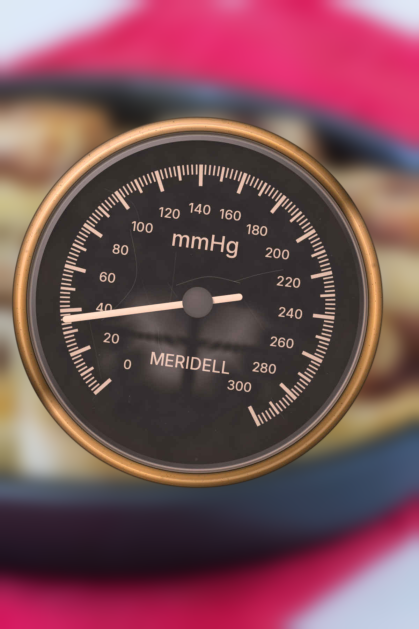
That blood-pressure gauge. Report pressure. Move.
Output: 36 mmHg
